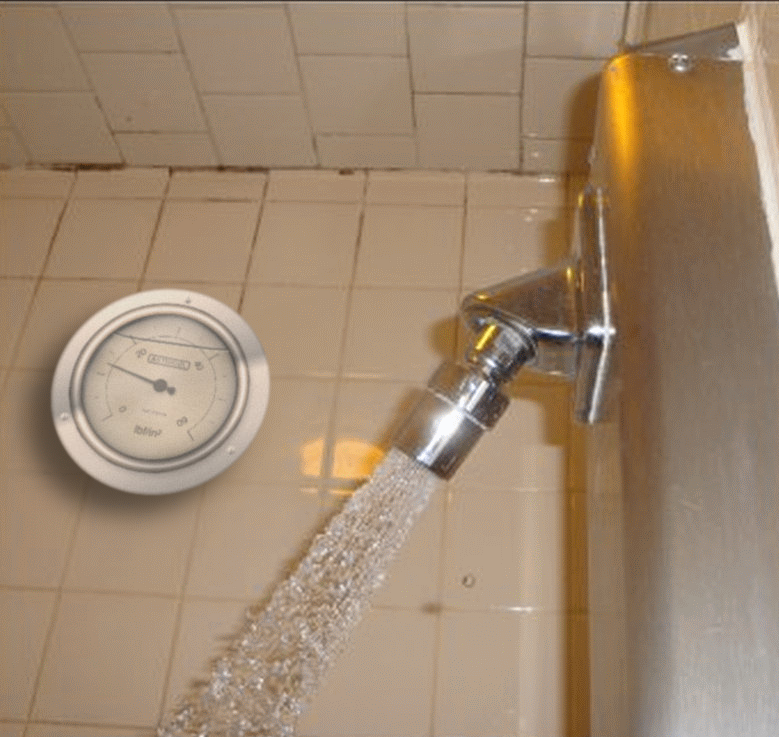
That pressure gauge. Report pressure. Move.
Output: 12.5 psi
